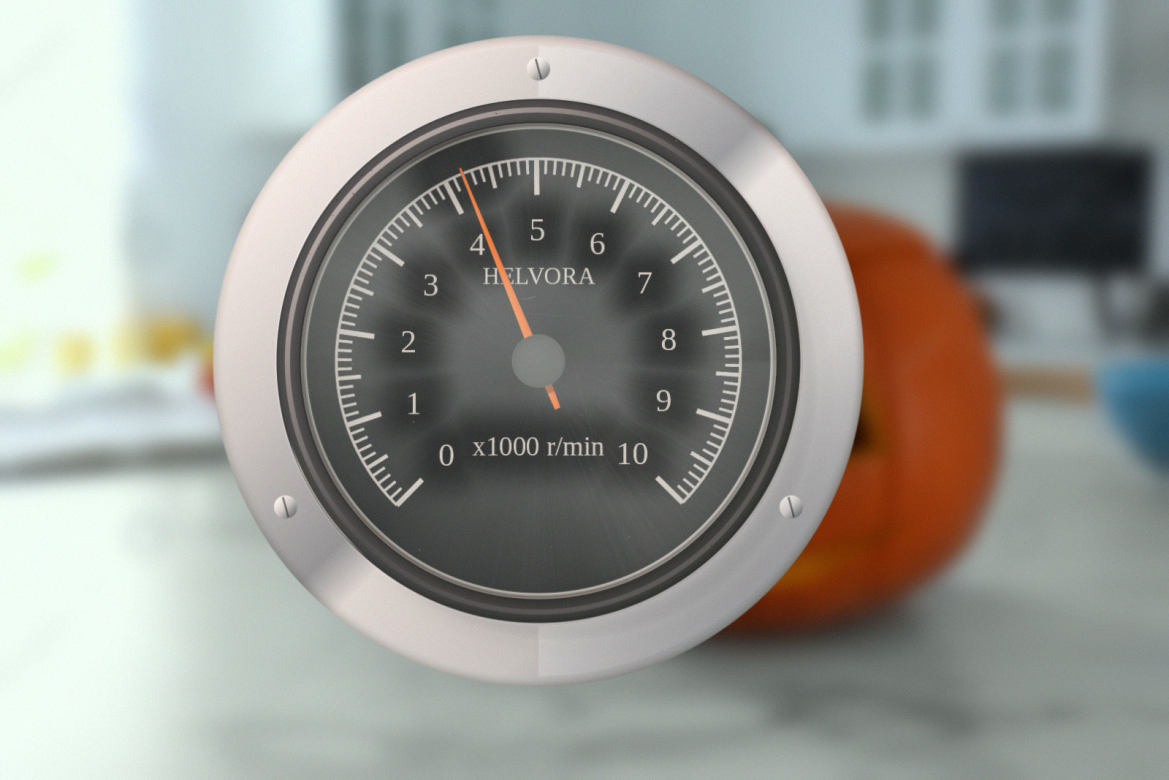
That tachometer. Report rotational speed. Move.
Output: 4200 rpm
